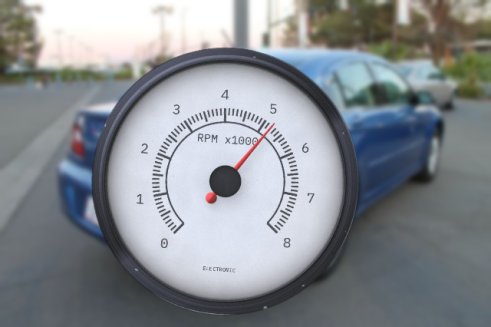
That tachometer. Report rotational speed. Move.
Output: 5200 rpm
